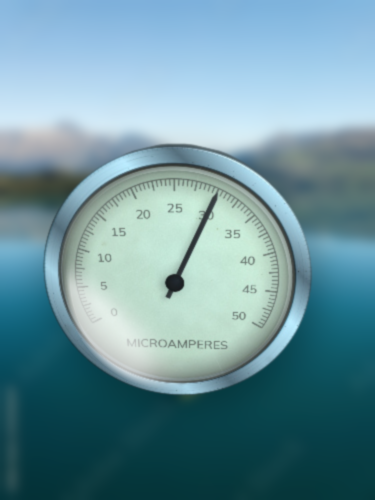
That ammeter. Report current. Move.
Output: 30 µA
